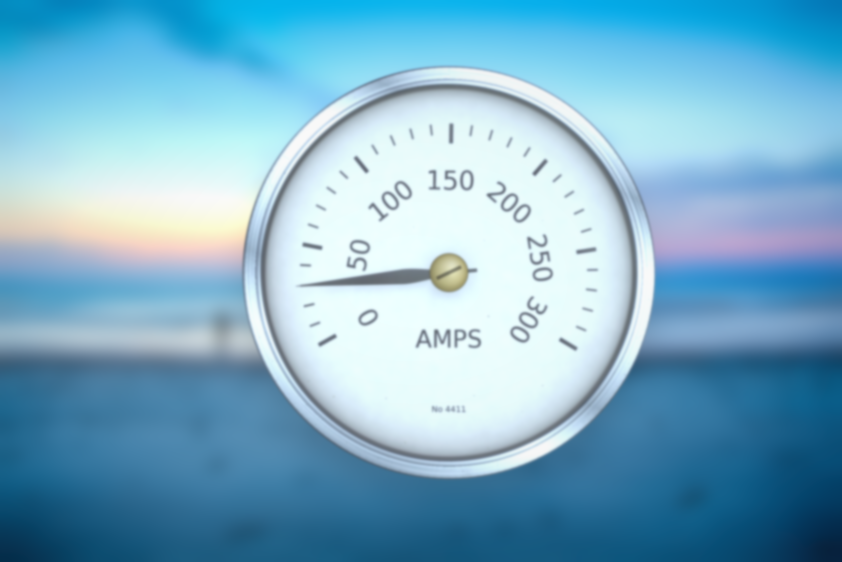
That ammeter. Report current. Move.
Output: 30 A
